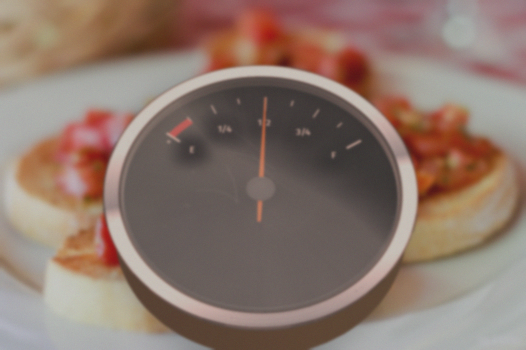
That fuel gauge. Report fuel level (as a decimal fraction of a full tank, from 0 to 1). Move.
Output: 0.5
